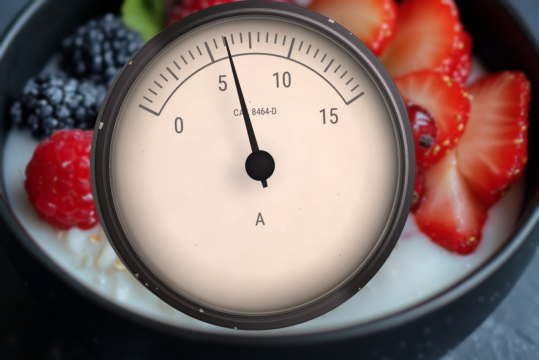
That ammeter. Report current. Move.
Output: 6 A
